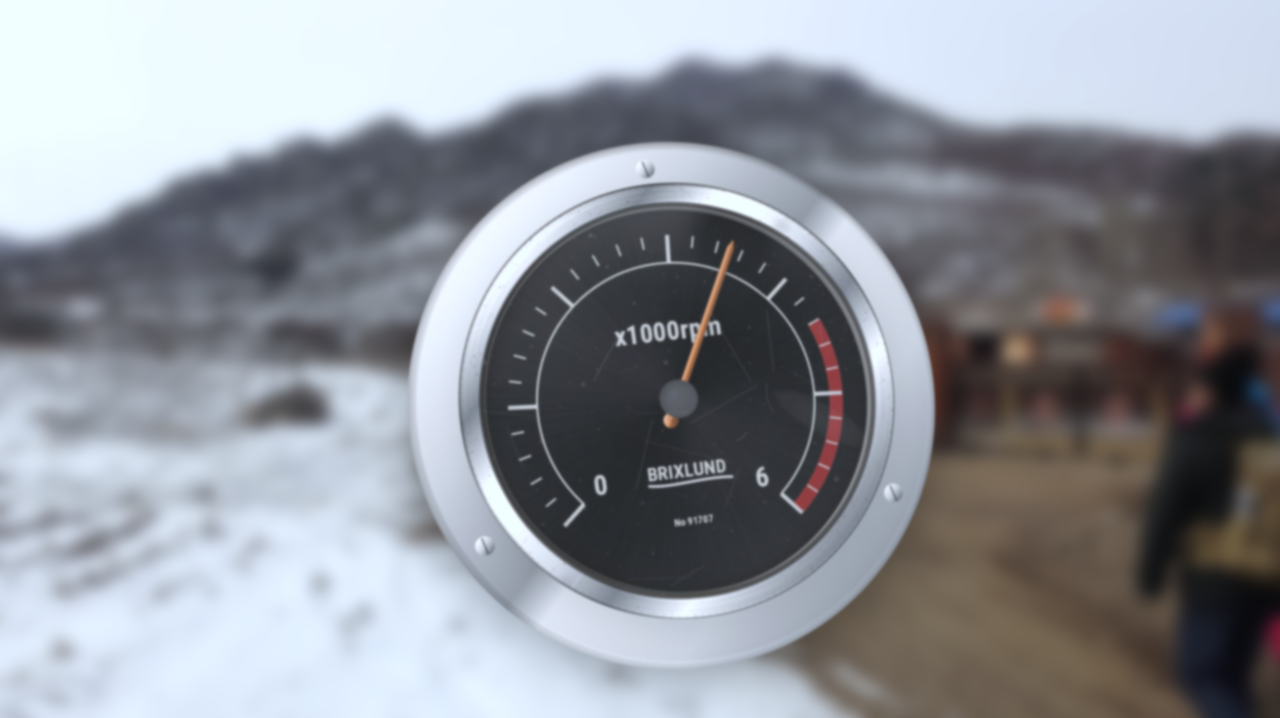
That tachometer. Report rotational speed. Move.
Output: 3500 rpm
